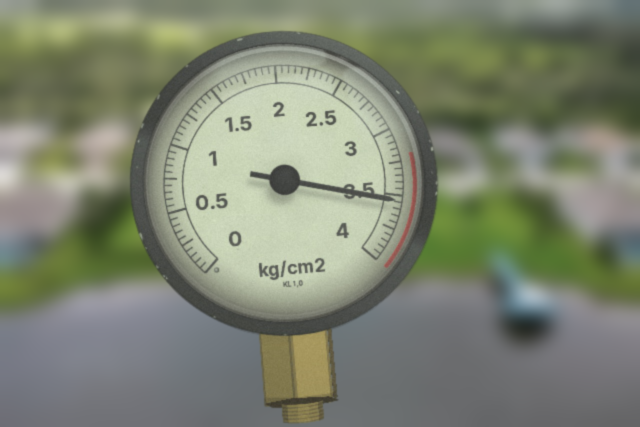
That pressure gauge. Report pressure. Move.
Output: 3.55 kg/cm²
